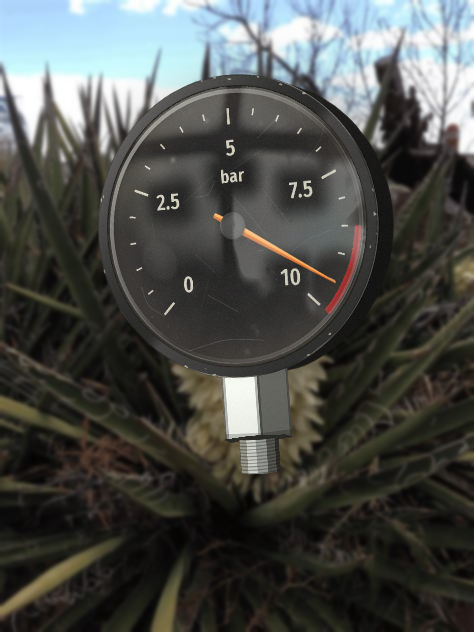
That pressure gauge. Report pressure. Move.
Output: 9.5 bar
